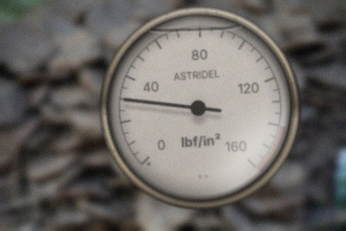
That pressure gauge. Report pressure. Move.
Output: 30 psi
